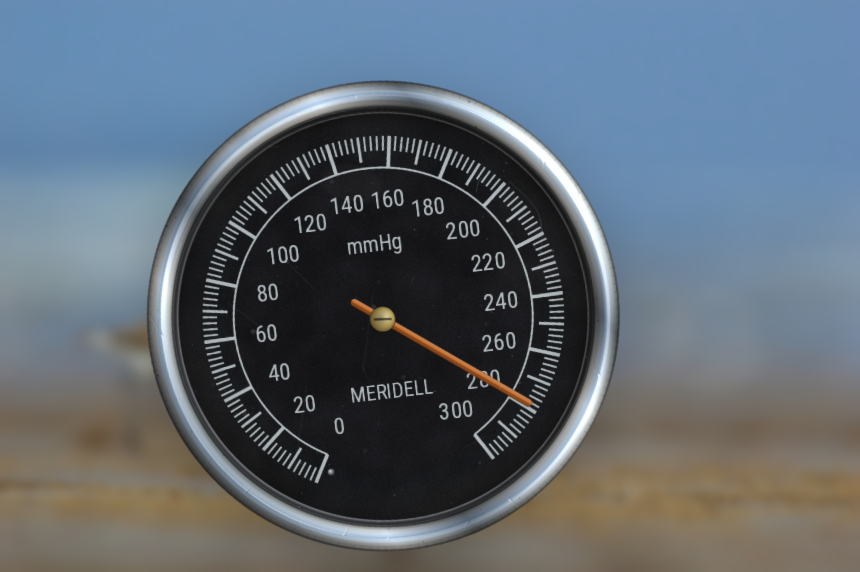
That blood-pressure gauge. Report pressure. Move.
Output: 278 mmHg
